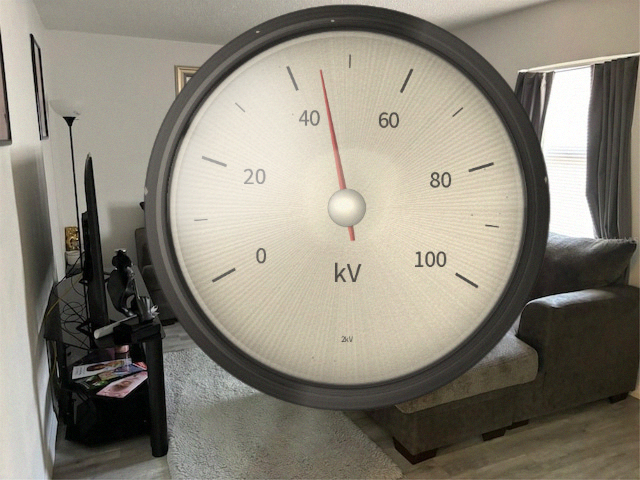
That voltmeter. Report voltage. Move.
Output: 45 kV
